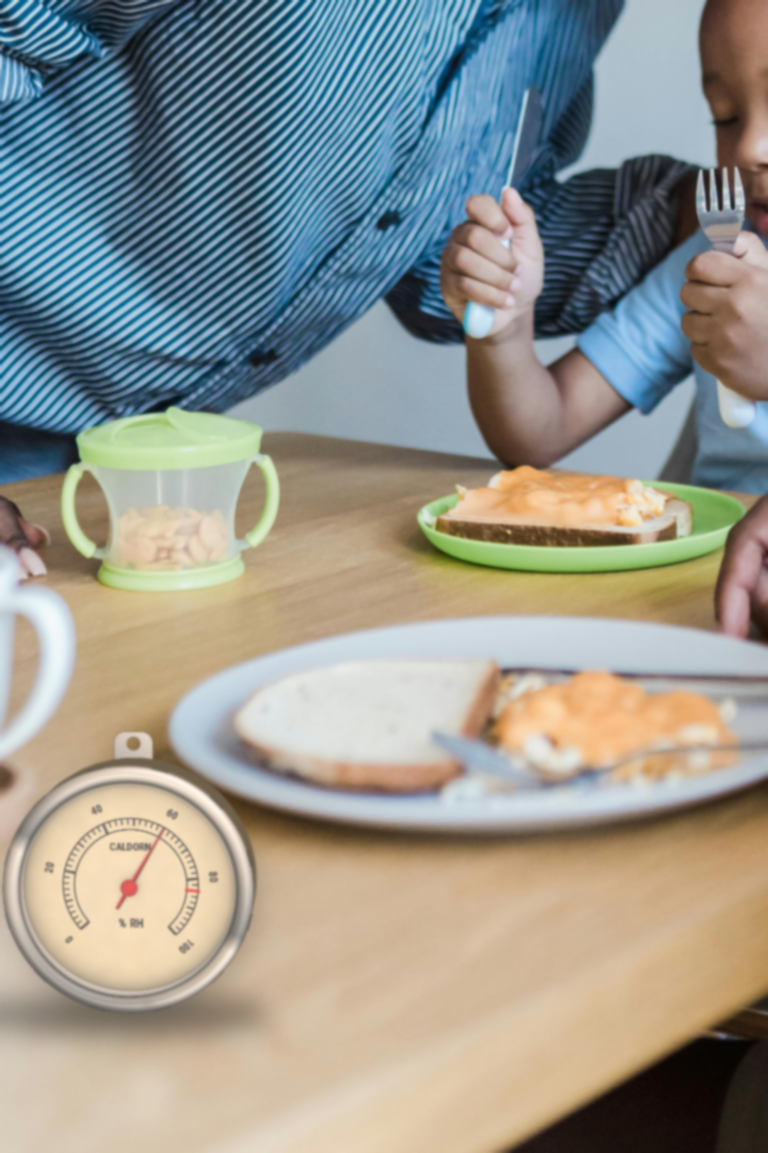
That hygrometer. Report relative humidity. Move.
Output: 60 %
